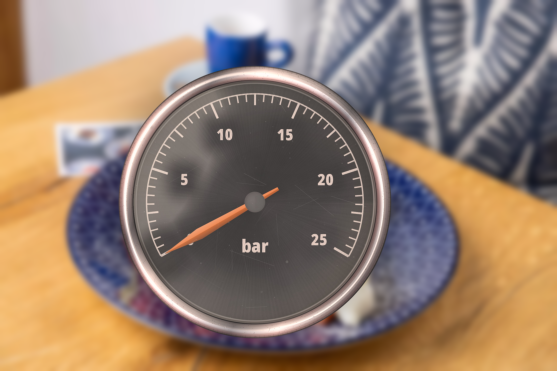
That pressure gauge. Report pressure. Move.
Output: 0 bar
